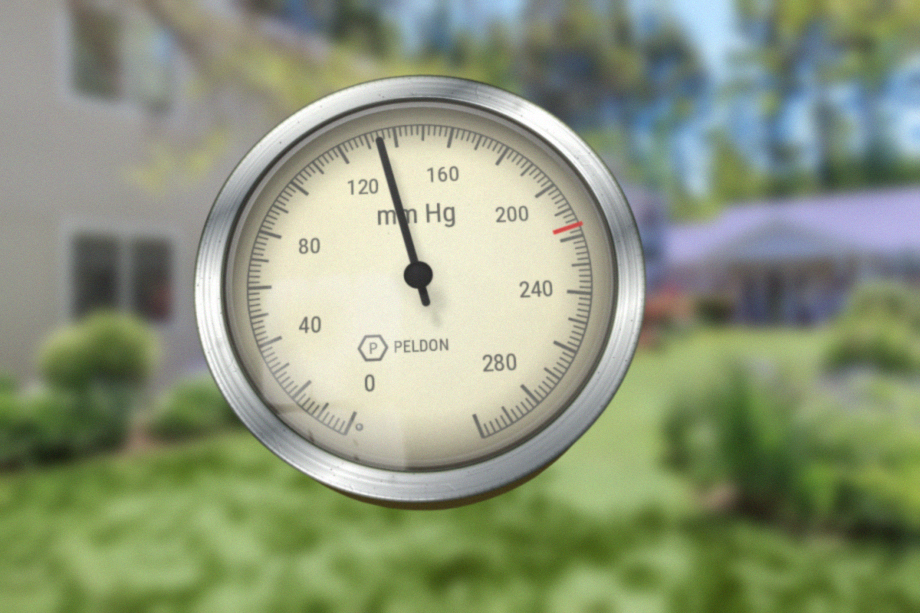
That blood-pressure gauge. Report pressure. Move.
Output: 134 mmHg
